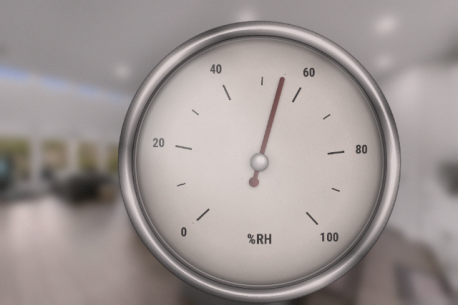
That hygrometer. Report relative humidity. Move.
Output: 55 %
